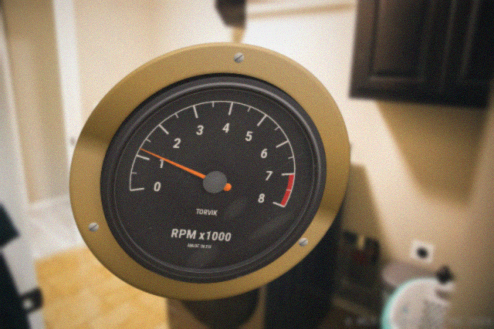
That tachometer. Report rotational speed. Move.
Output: 1250 rpm
